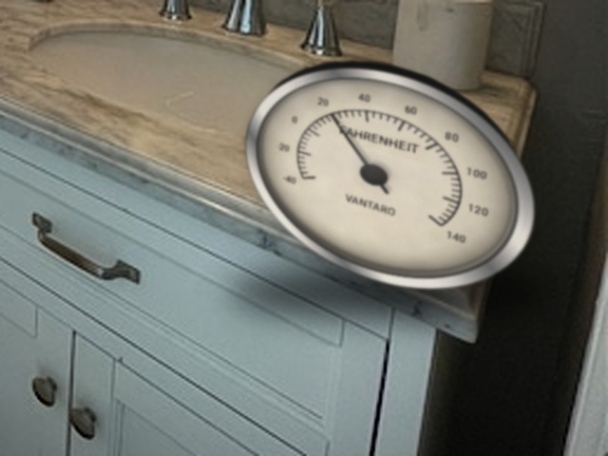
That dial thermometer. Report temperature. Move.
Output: 20 °F
